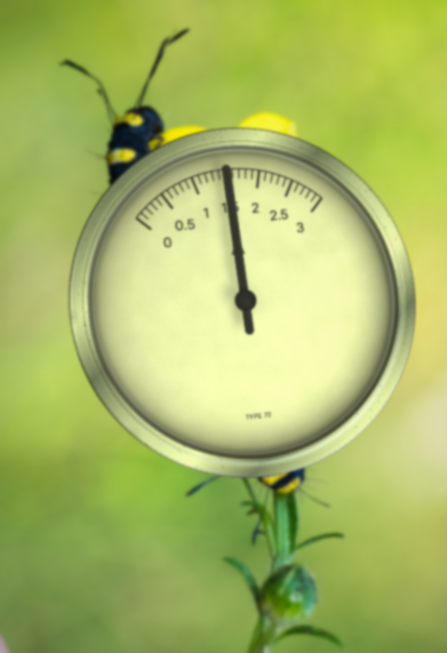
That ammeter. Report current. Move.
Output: 1.5 A
